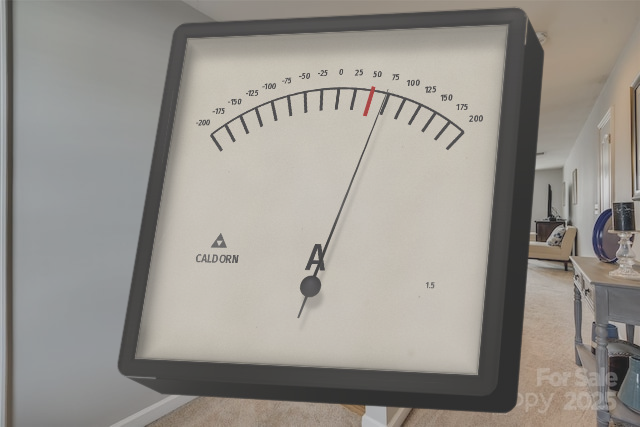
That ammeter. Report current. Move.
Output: 75 A
